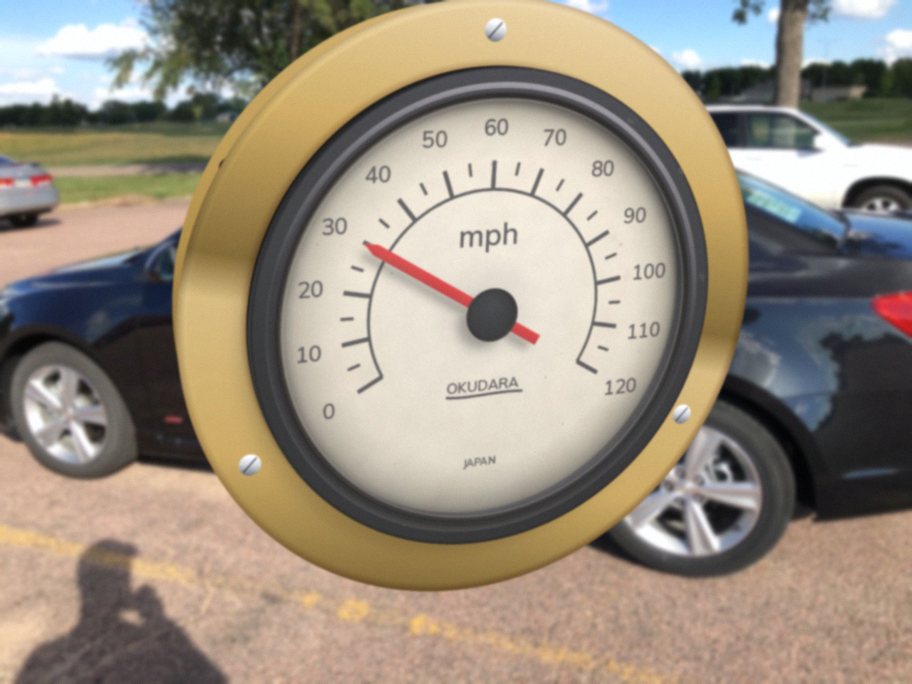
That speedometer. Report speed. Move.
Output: 30 mph
